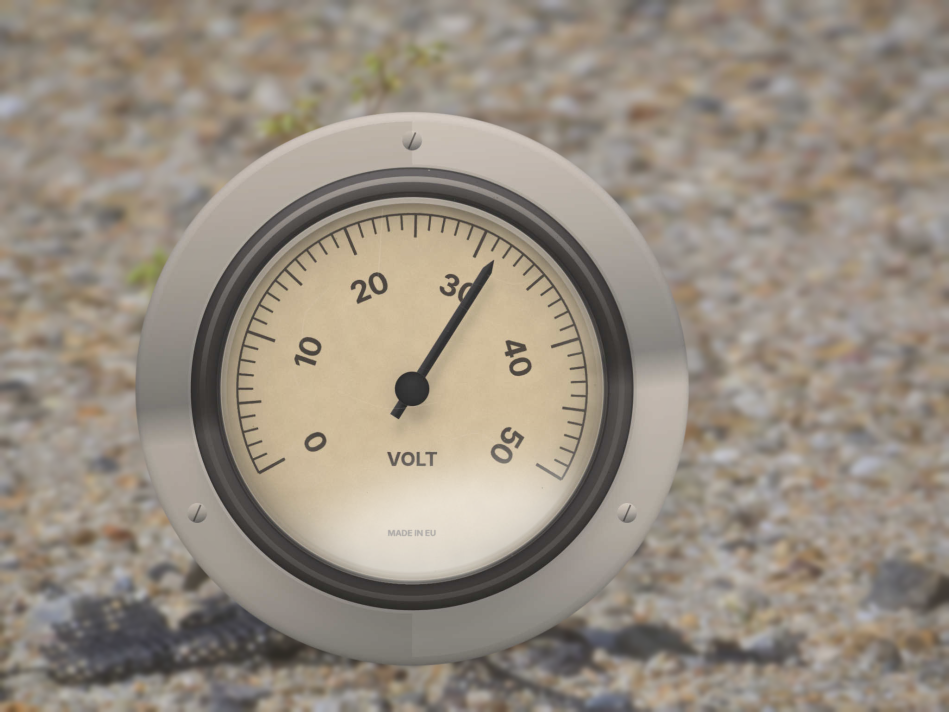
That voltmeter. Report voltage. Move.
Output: 31.5 V
